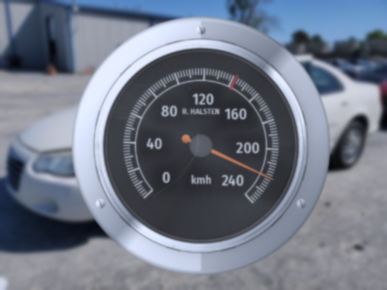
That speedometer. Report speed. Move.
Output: 220 km/h
